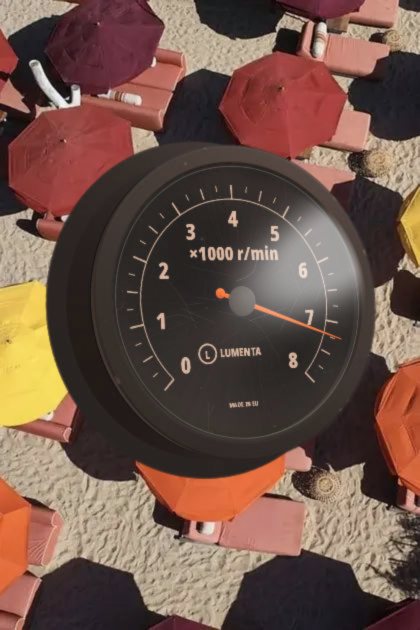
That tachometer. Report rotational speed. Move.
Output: 7250 rpm
